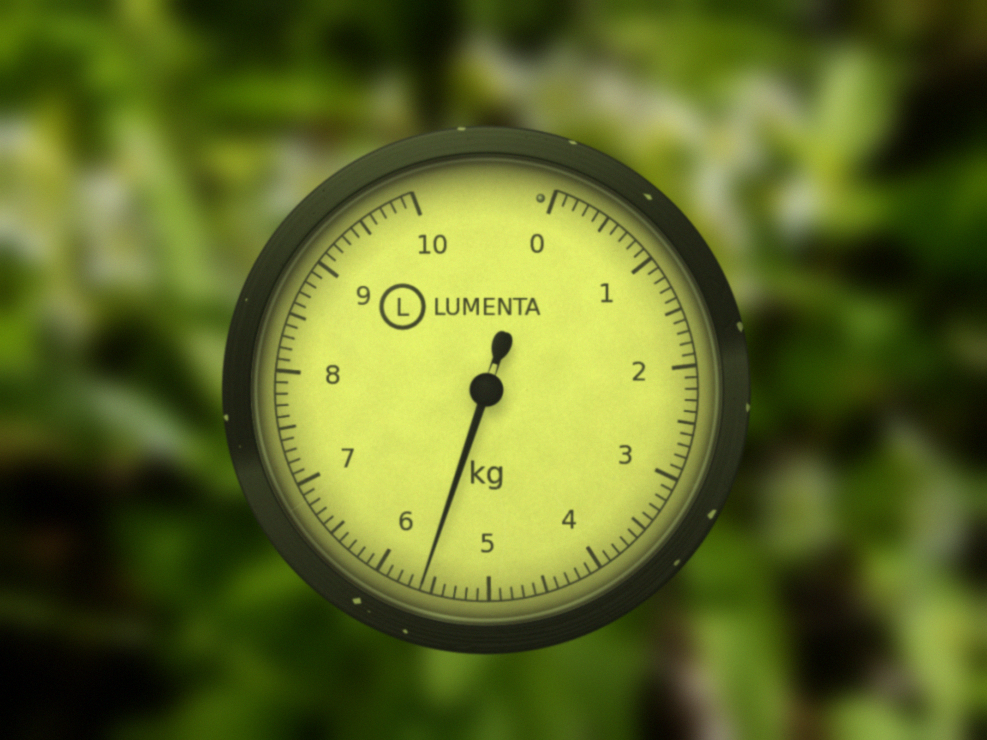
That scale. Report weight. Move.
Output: 5.6 kg
